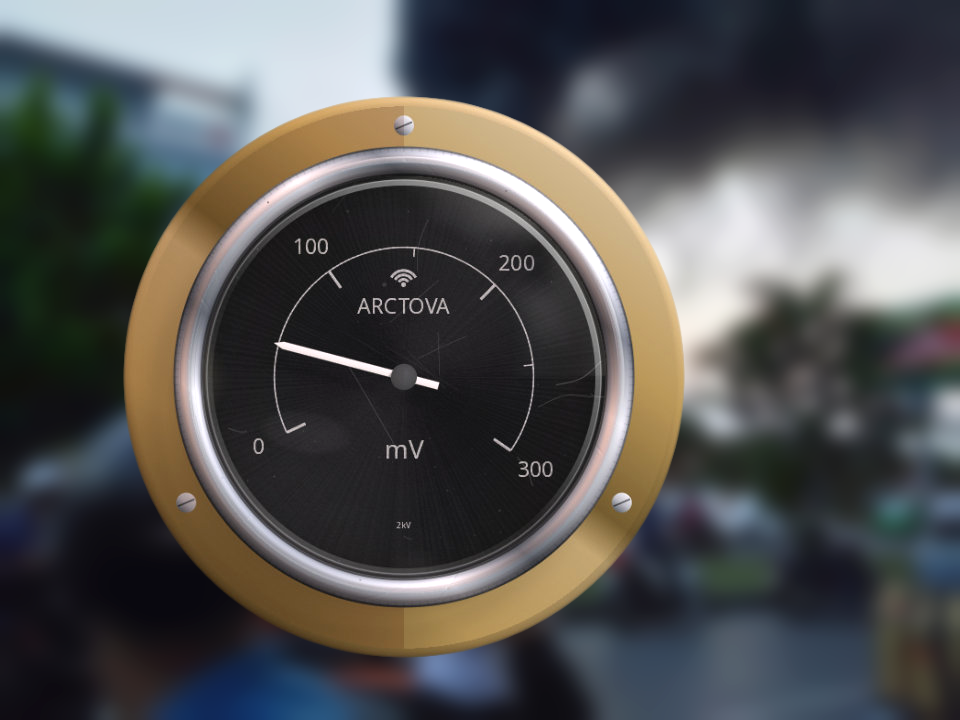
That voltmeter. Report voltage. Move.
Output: 50 mV
